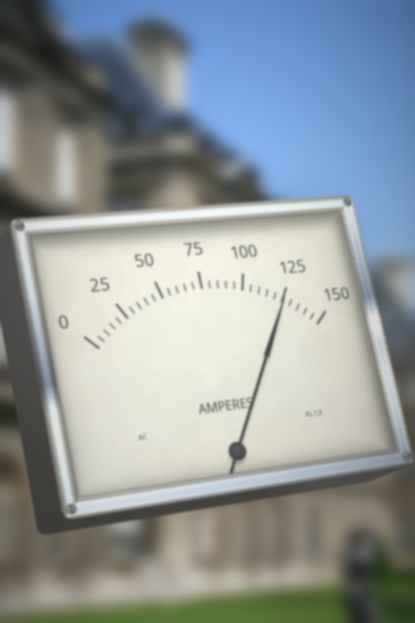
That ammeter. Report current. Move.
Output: 125 A
